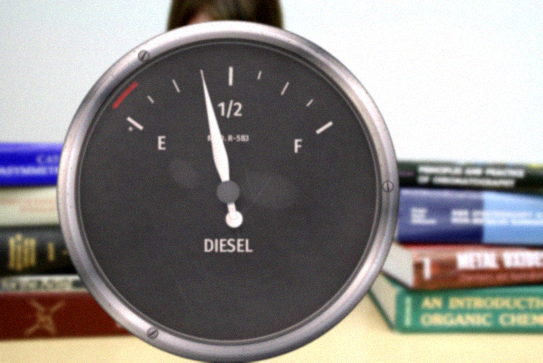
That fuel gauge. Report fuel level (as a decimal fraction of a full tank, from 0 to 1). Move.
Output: 0.375
